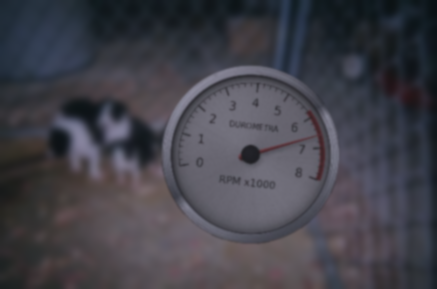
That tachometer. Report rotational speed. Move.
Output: 6600 rpm
